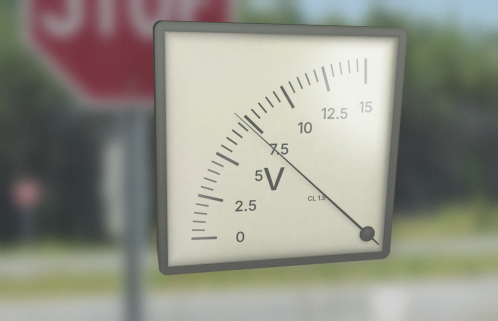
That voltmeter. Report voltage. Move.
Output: 7.25 V
